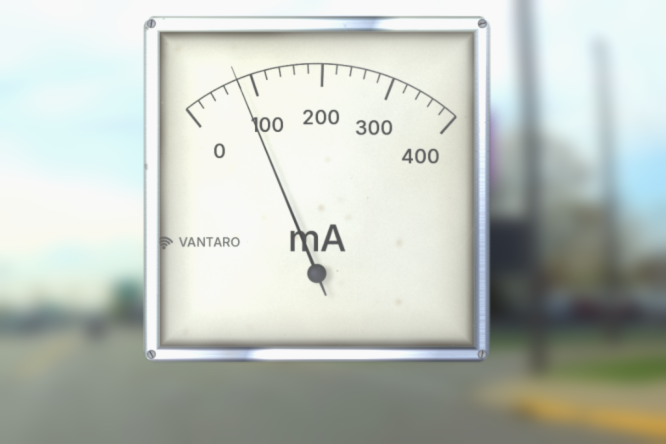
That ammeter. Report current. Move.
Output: 80 mA
